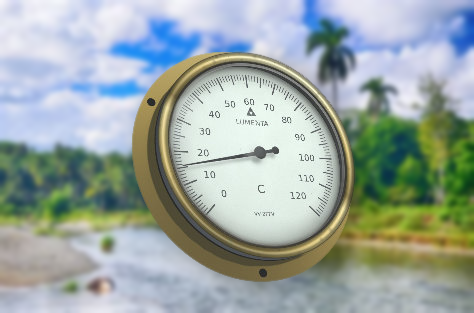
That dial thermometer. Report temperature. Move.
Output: 15 °C
